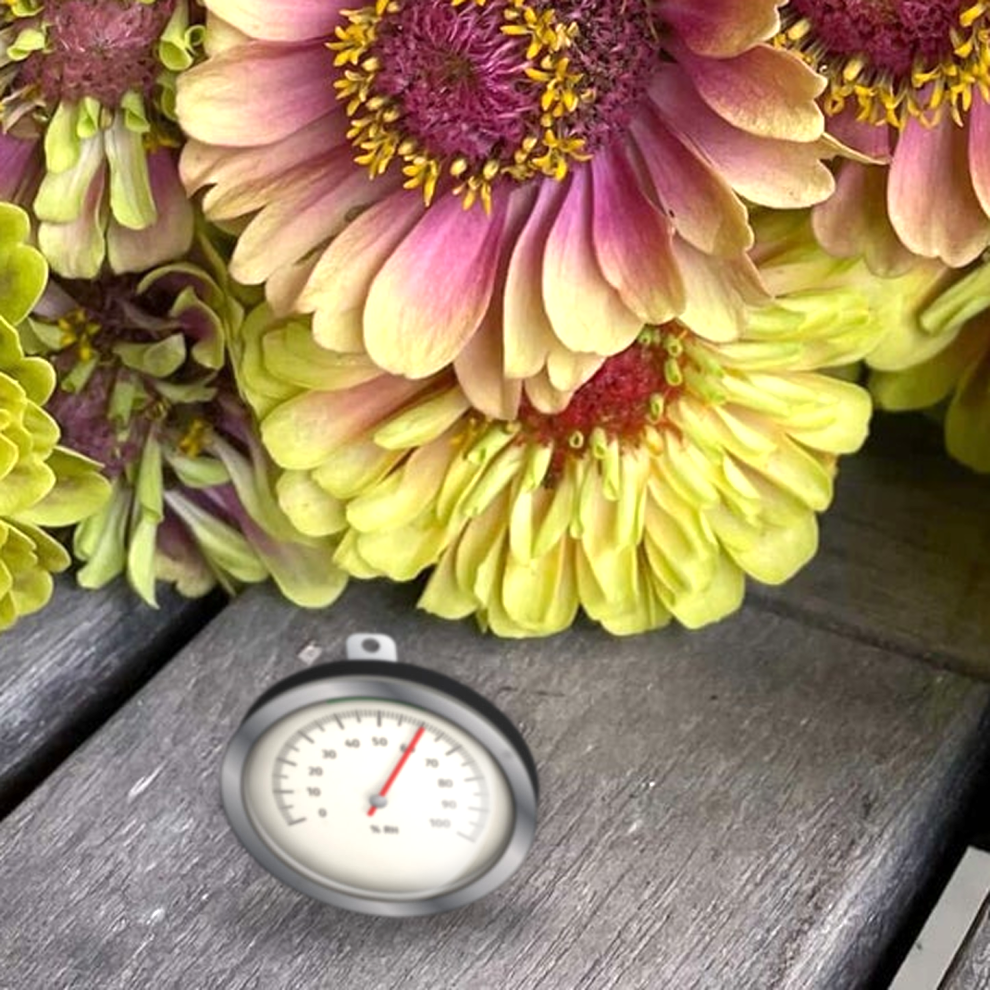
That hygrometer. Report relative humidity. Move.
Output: 60 %
